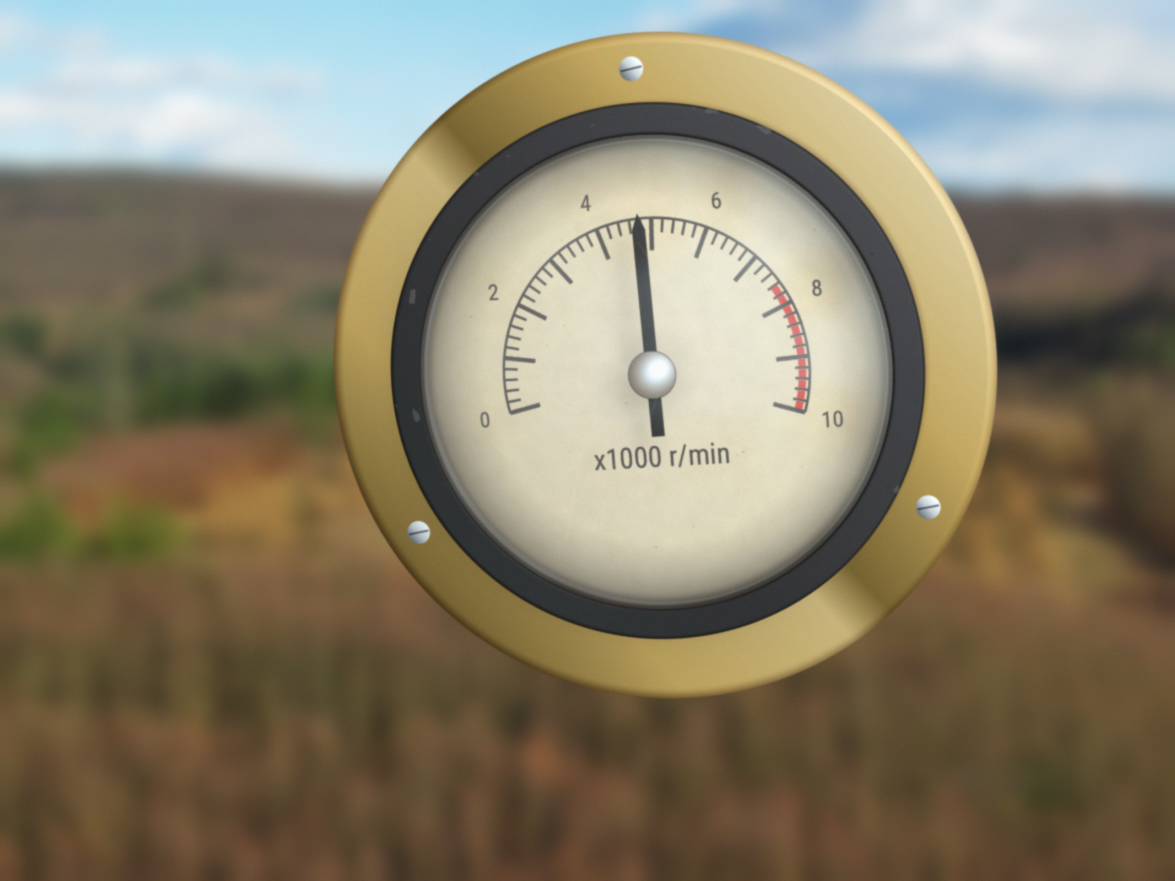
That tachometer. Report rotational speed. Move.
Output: 4800 rpm
